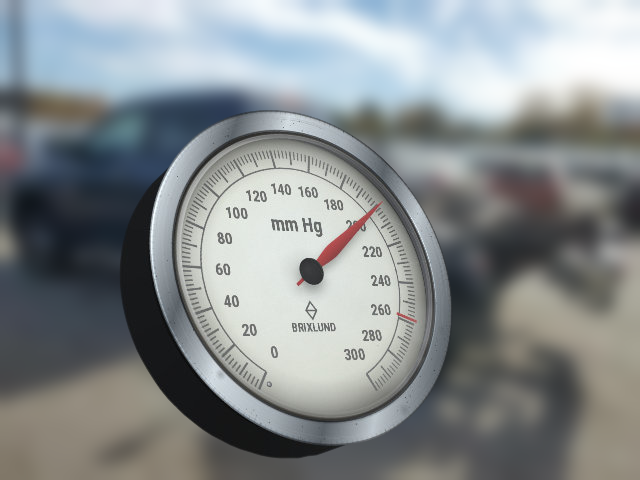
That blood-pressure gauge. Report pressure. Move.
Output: 200 mmHg
